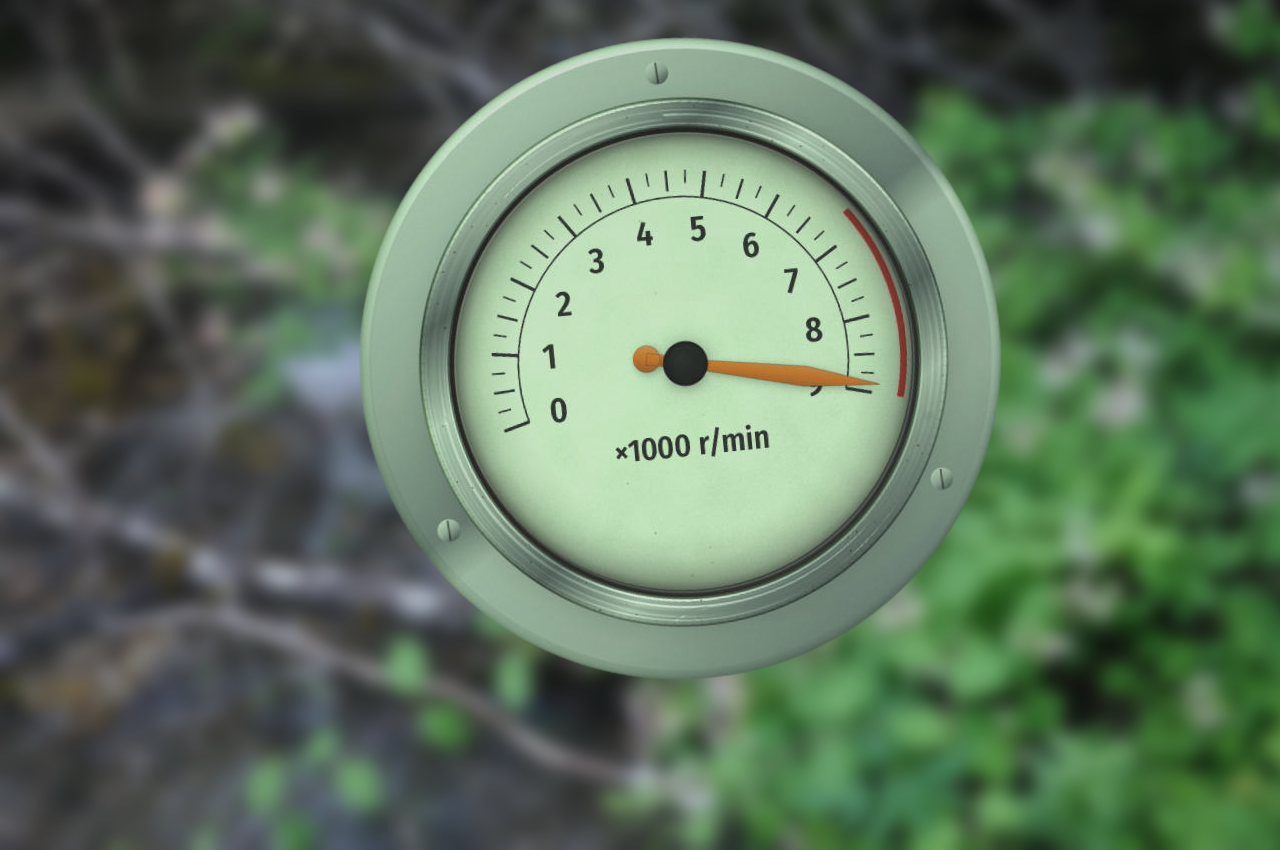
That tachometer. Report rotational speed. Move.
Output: 8875 rpm
